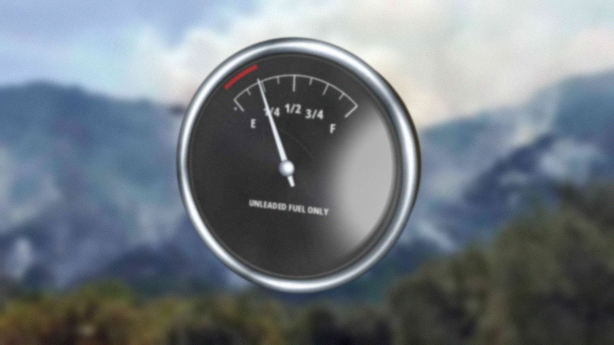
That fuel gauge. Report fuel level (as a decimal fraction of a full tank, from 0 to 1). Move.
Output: 0.25
